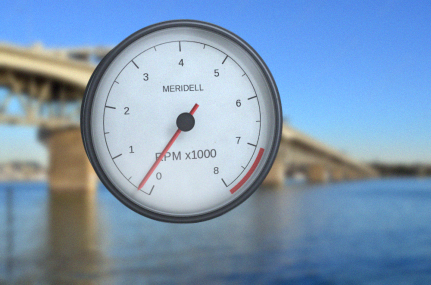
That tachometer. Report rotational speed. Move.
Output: 250 rpm
